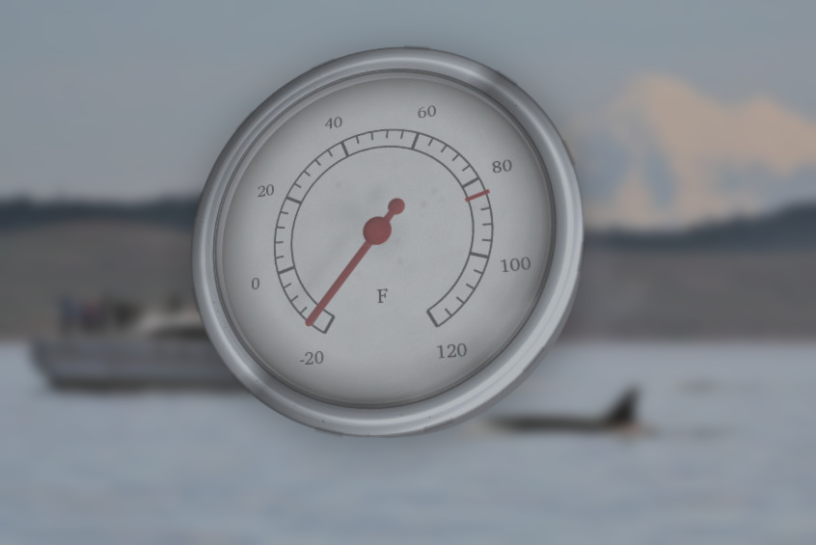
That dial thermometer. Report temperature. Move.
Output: -16 °F
